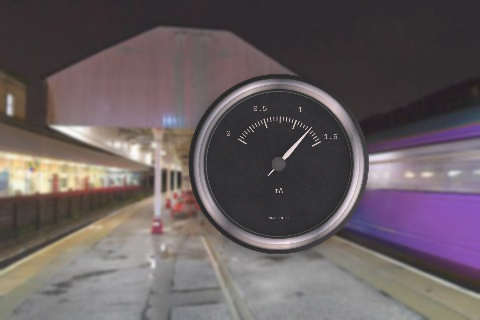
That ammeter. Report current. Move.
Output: 1.25 mA
